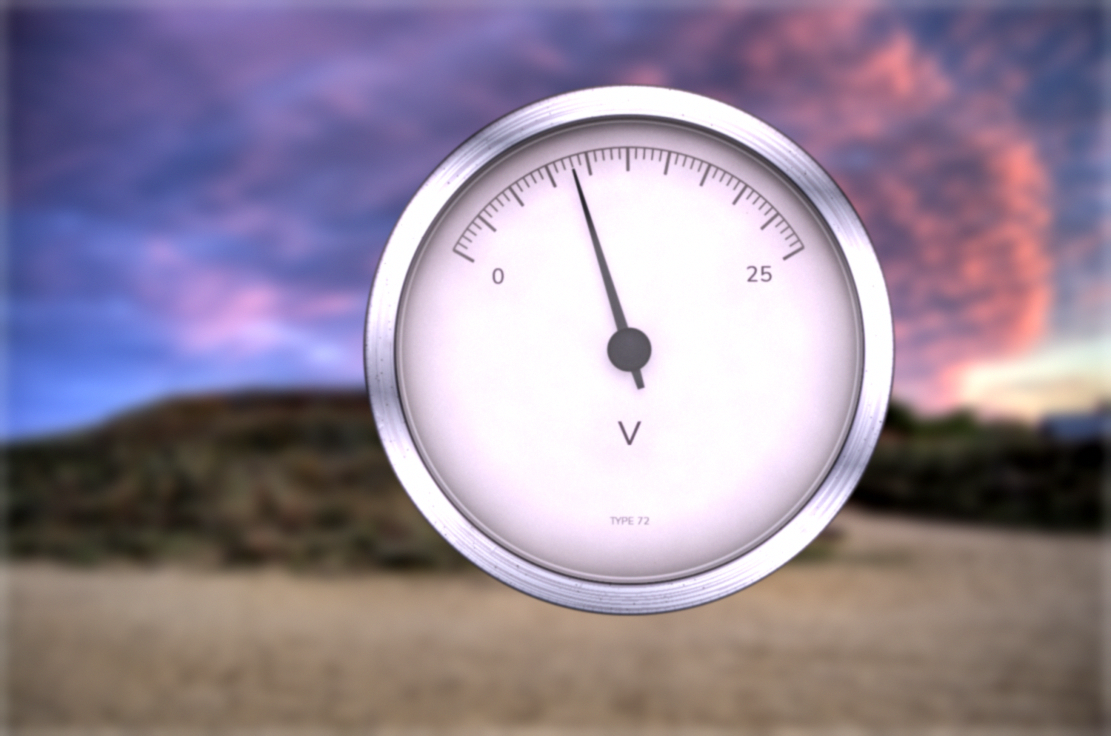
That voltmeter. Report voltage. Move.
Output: 9 V
